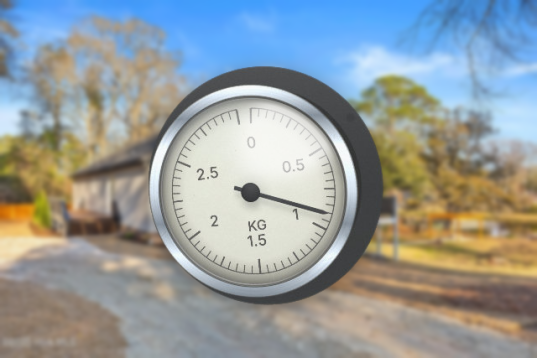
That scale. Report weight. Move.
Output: 0.9 kg
